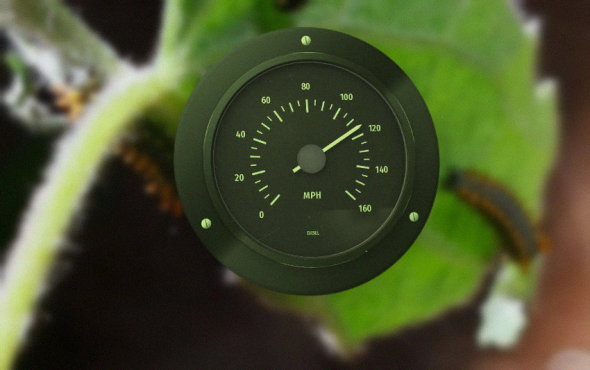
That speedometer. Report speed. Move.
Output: 115 mph
